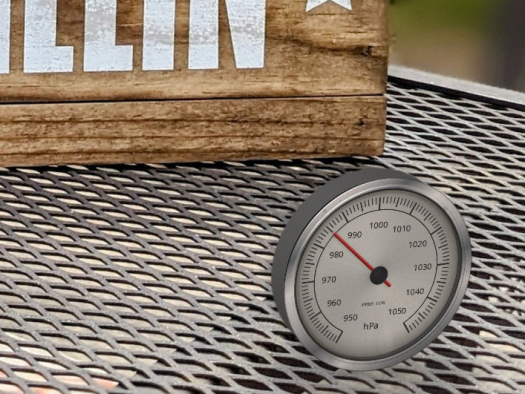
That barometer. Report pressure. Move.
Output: 985 hPa
